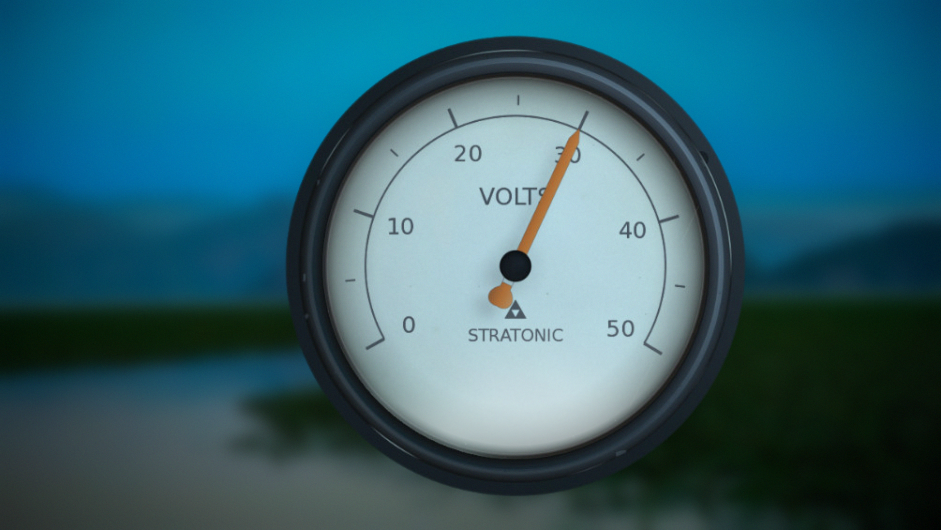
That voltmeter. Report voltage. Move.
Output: 30 V
